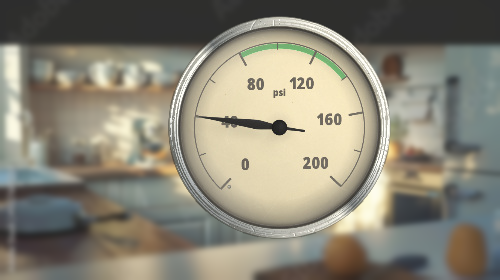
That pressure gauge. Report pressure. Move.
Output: 40 psi
